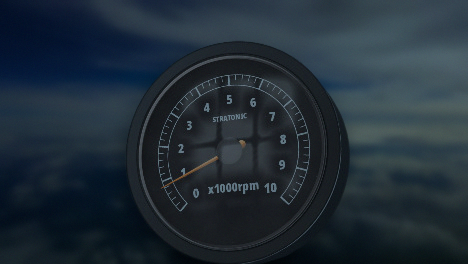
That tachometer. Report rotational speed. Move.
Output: 800 rpm
